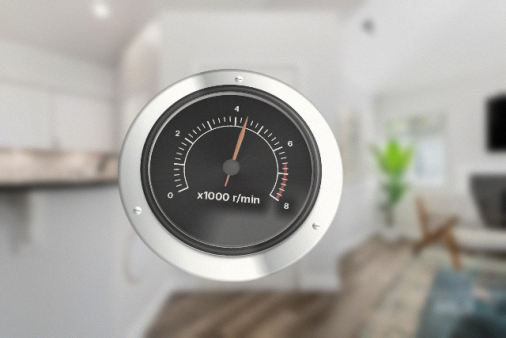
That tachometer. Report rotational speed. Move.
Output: 4400 rpm
